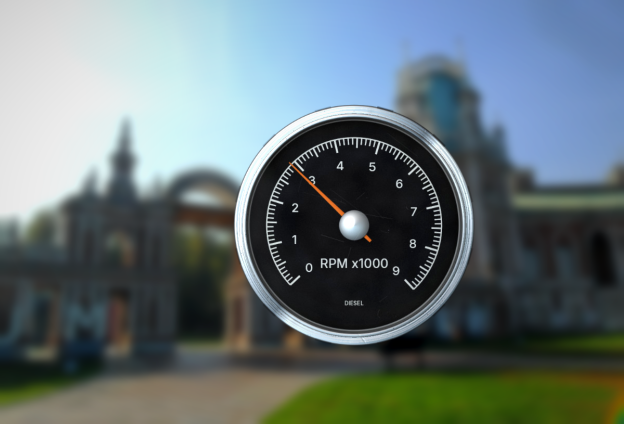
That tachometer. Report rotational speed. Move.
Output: 2900 rpm
